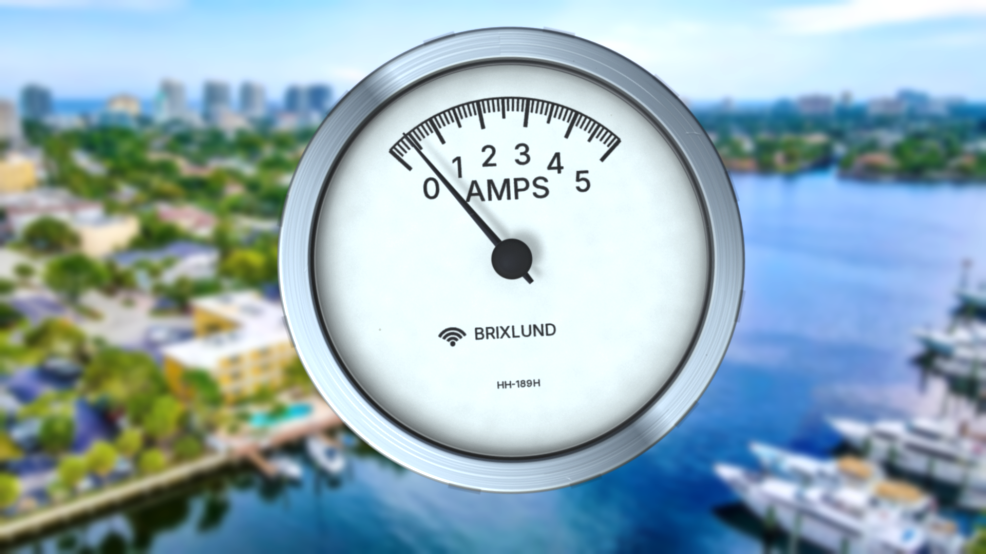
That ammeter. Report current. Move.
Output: 0.4 A
